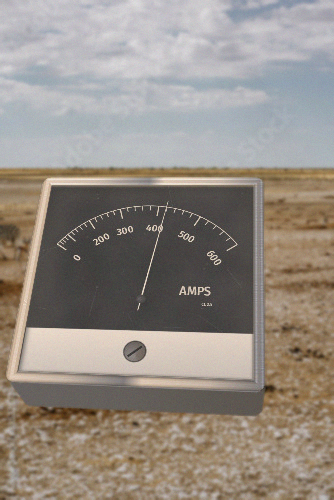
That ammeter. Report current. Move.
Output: 420 A
